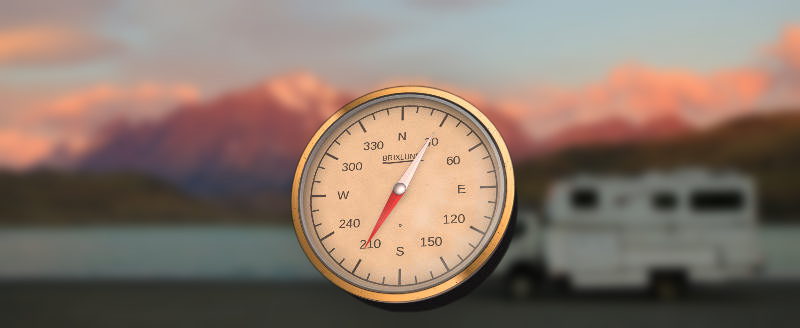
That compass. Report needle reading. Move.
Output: 210 °
